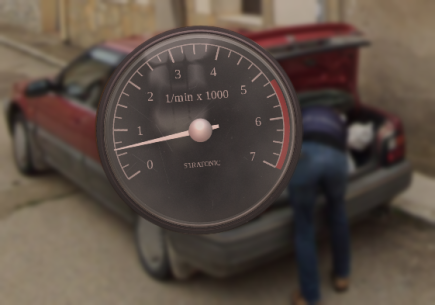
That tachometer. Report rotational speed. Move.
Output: 625 rpm
